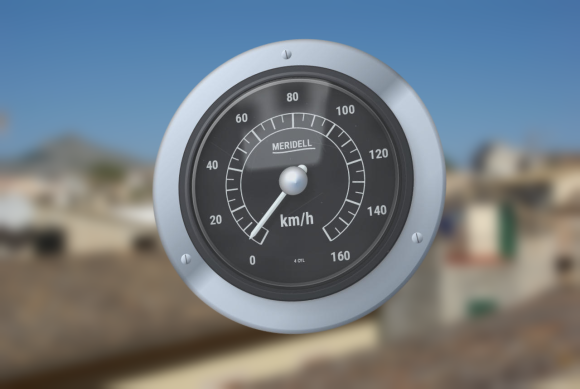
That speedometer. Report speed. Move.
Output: 5 km/h
